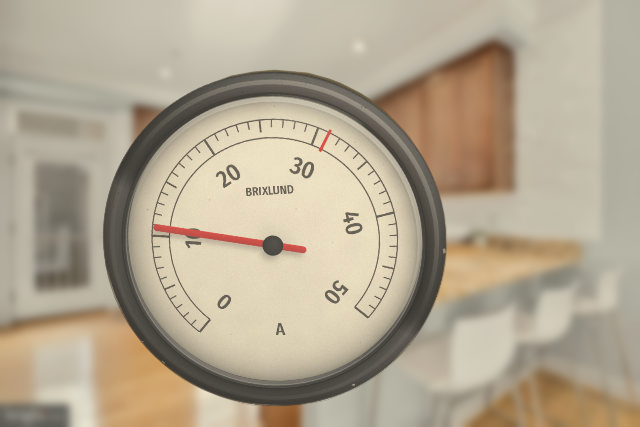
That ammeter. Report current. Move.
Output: 11 A
